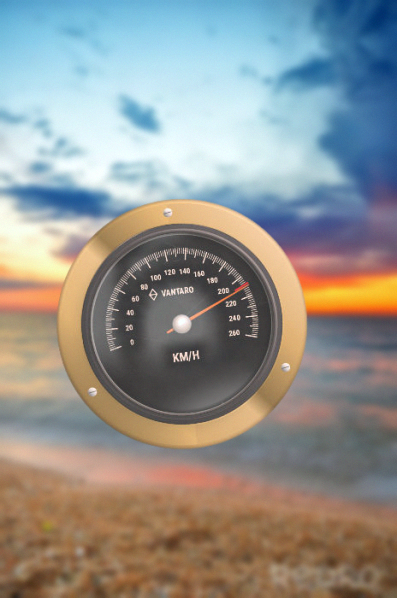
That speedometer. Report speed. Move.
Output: 210 km/h
